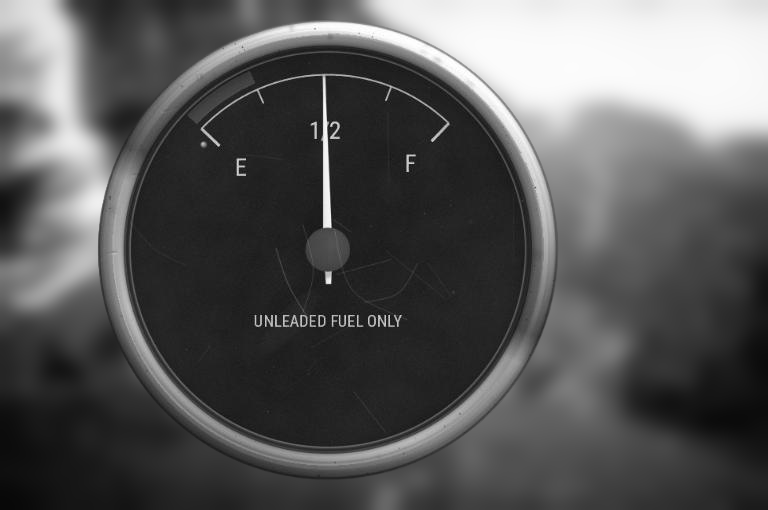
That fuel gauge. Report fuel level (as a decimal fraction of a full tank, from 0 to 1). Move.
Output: 0.5
